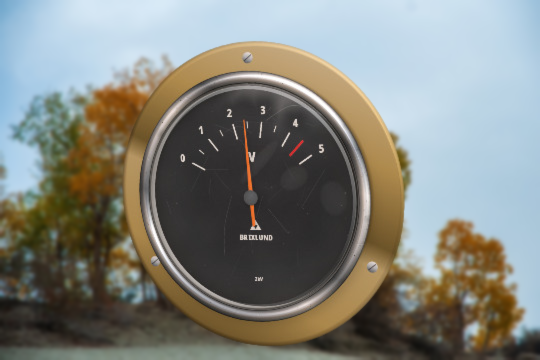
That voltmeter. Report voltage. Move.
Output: 2.5 V
